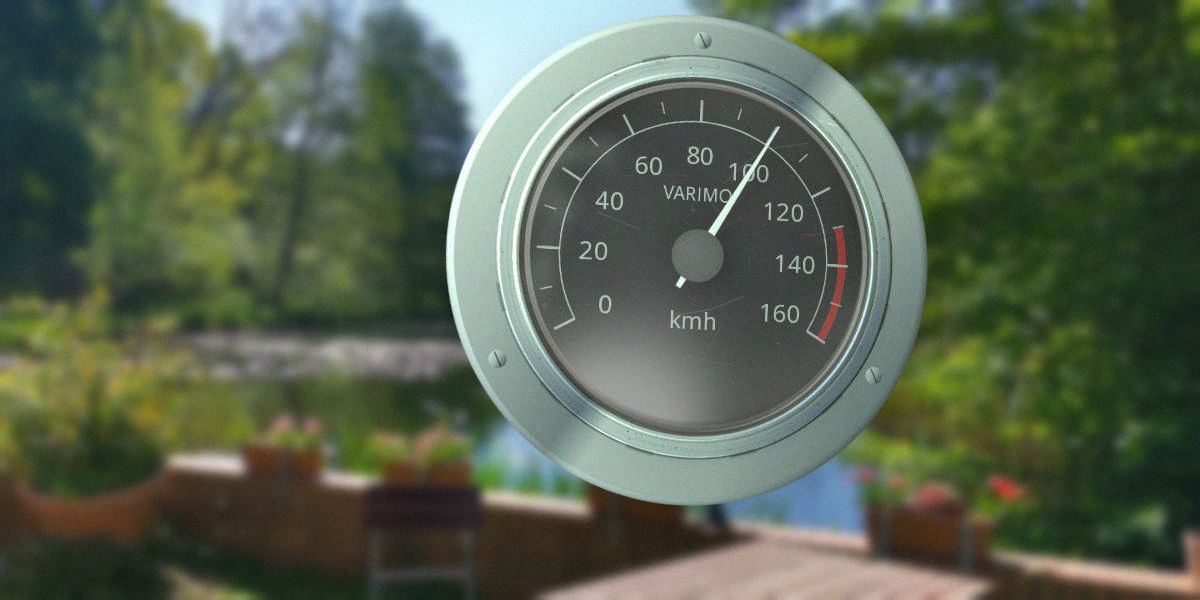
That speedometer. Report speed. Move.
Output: 100 km/h
